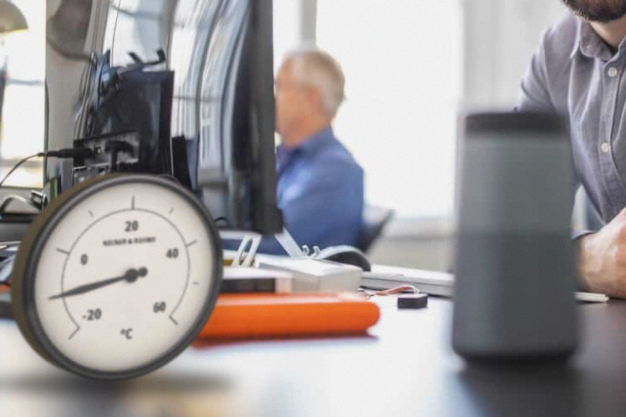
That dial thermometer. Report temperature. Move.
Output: -10 °C
